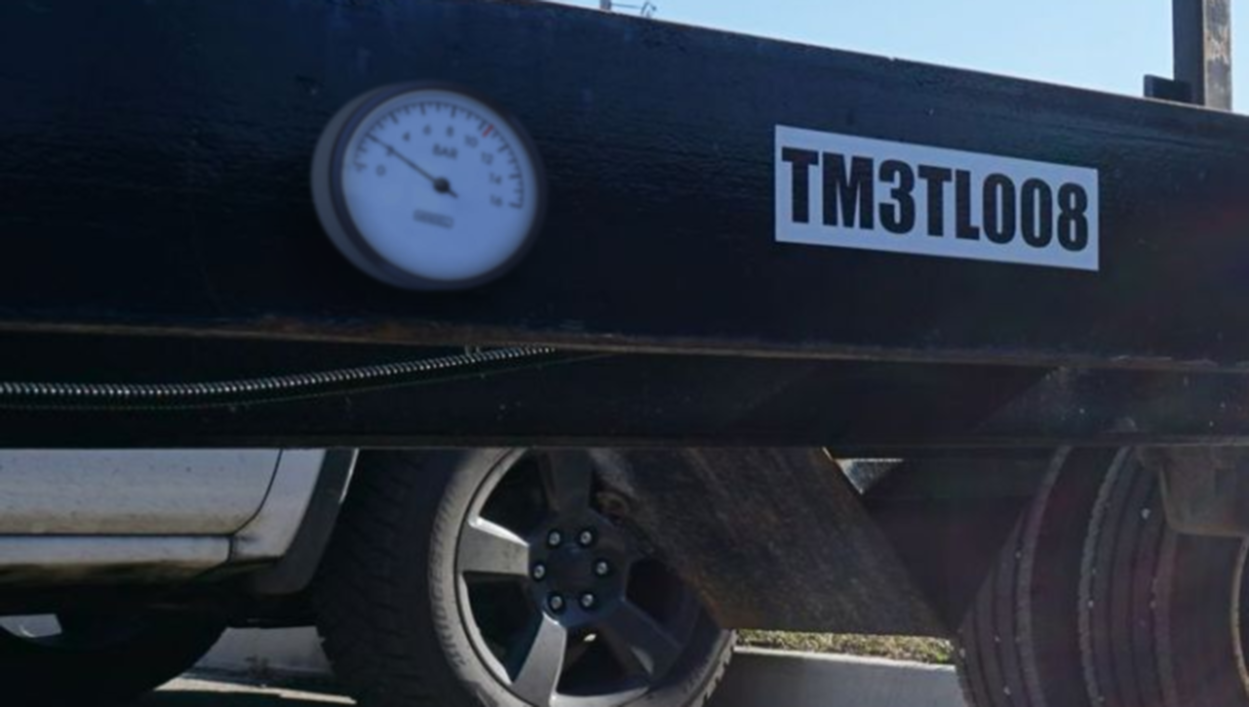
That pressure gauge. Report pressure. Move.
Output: 2 bar
